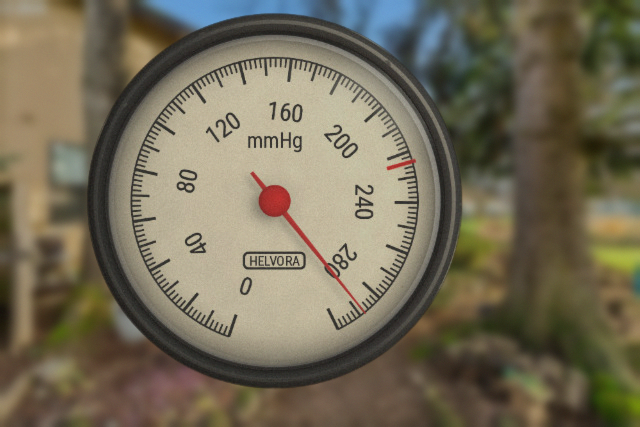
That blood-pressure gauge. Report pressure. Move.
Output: 288 mmHg
